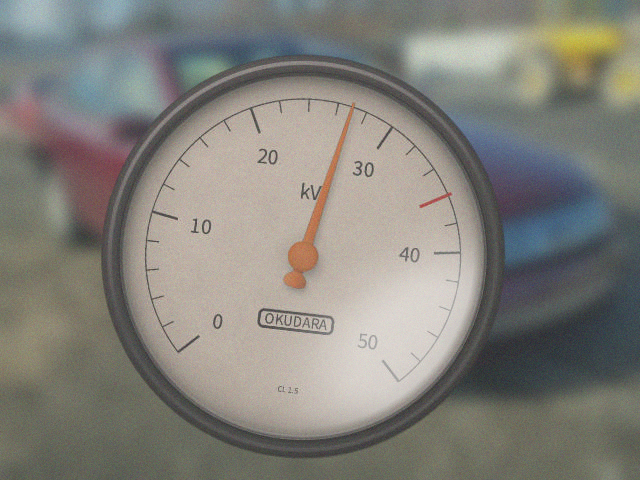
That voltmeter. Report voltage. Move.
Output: 27 kV
